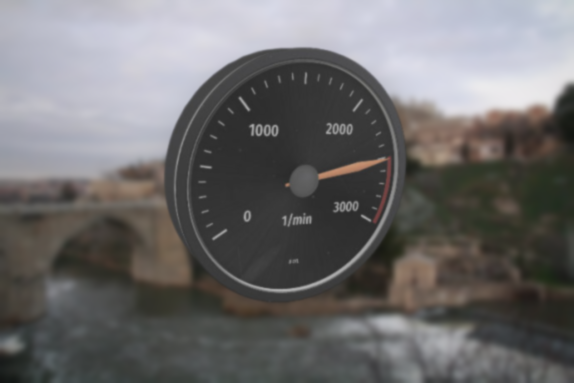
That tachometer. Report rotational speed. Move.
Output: 2500 rpm
